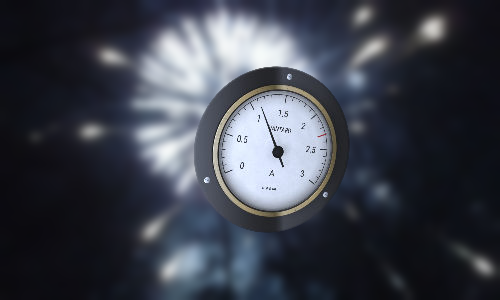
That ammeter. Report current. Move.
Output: 1.1 A
